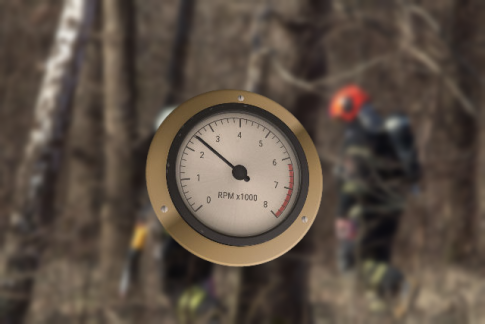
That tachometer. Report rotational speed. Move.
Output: 2400 rpm
